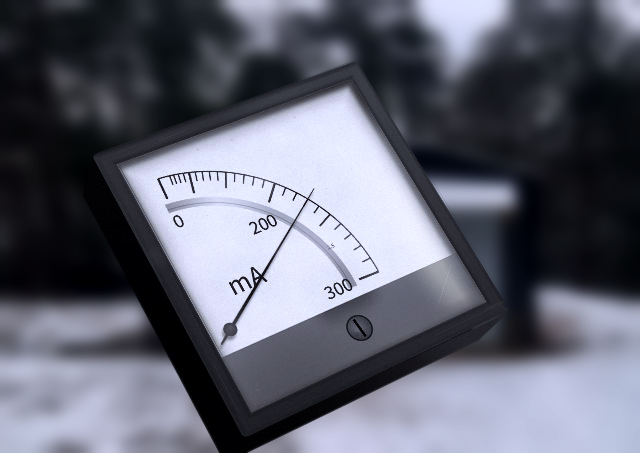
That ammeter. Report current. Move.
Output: 230 mA
